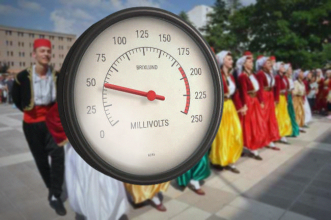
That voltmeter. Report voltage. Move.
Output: 50 mV
